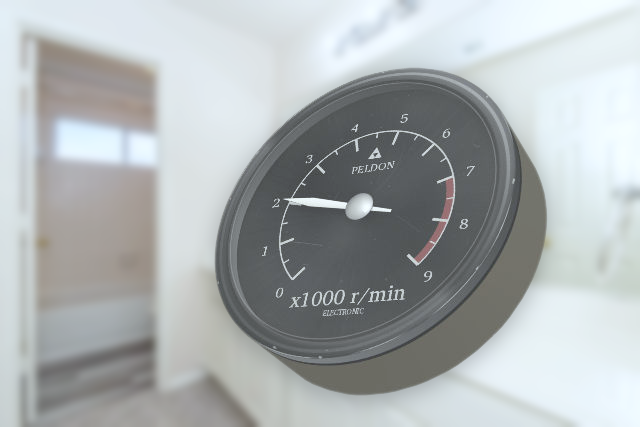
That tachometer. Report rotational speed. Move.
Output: 2000 rpm
